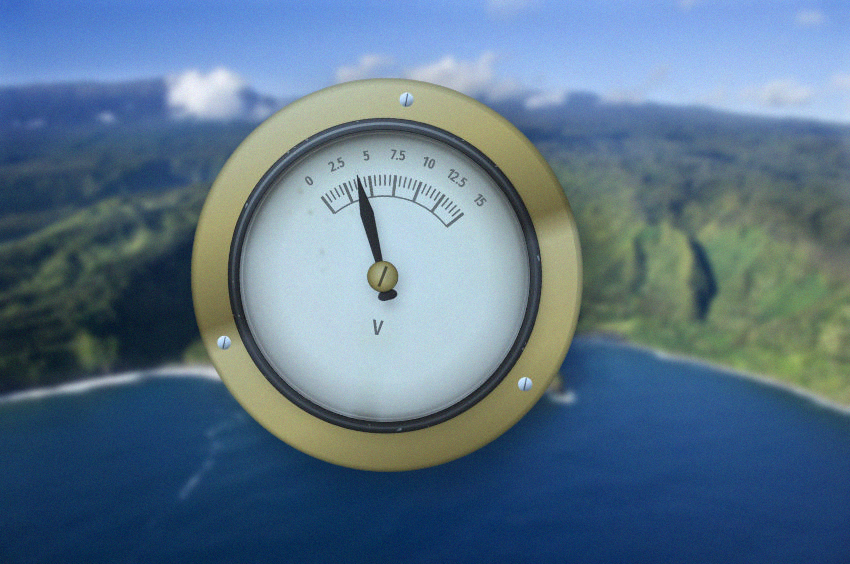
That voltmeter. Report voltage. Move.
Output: 4 V
